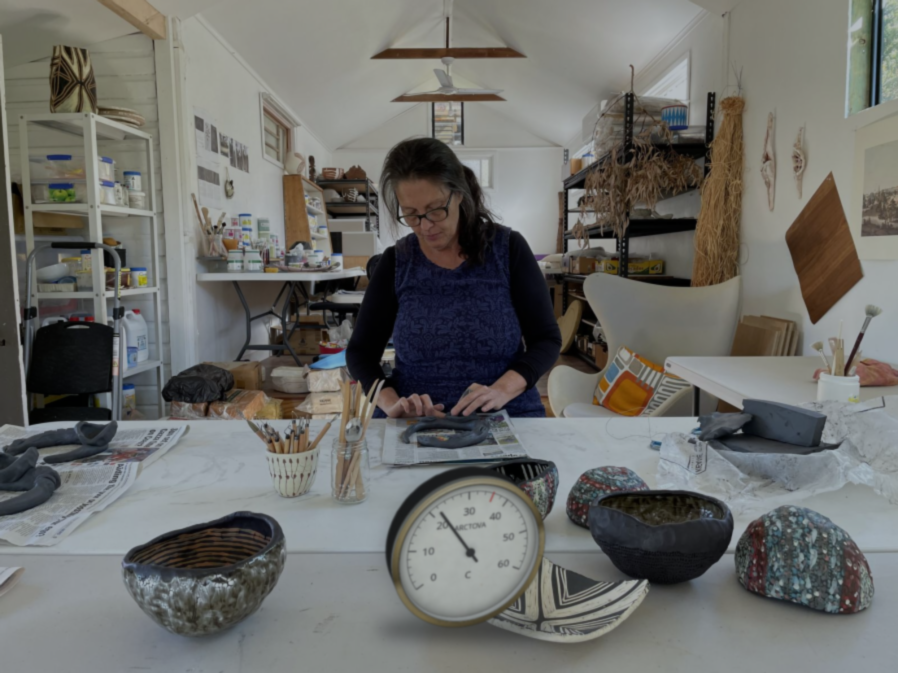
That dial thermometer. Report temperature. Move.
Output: 22 °C
